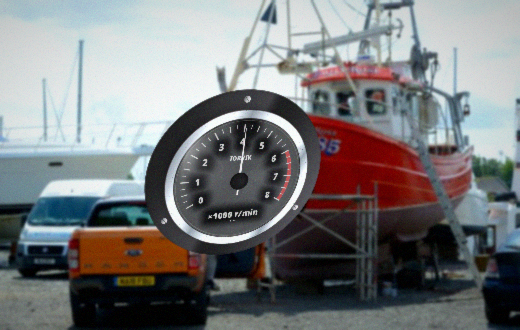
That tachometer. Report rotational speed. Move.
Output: 4000 rpm
